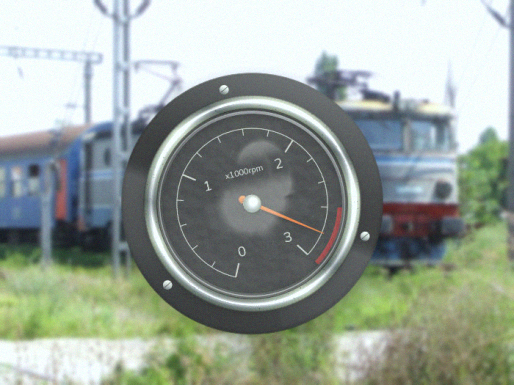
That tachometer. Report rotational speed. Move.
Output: 2800 rpm
